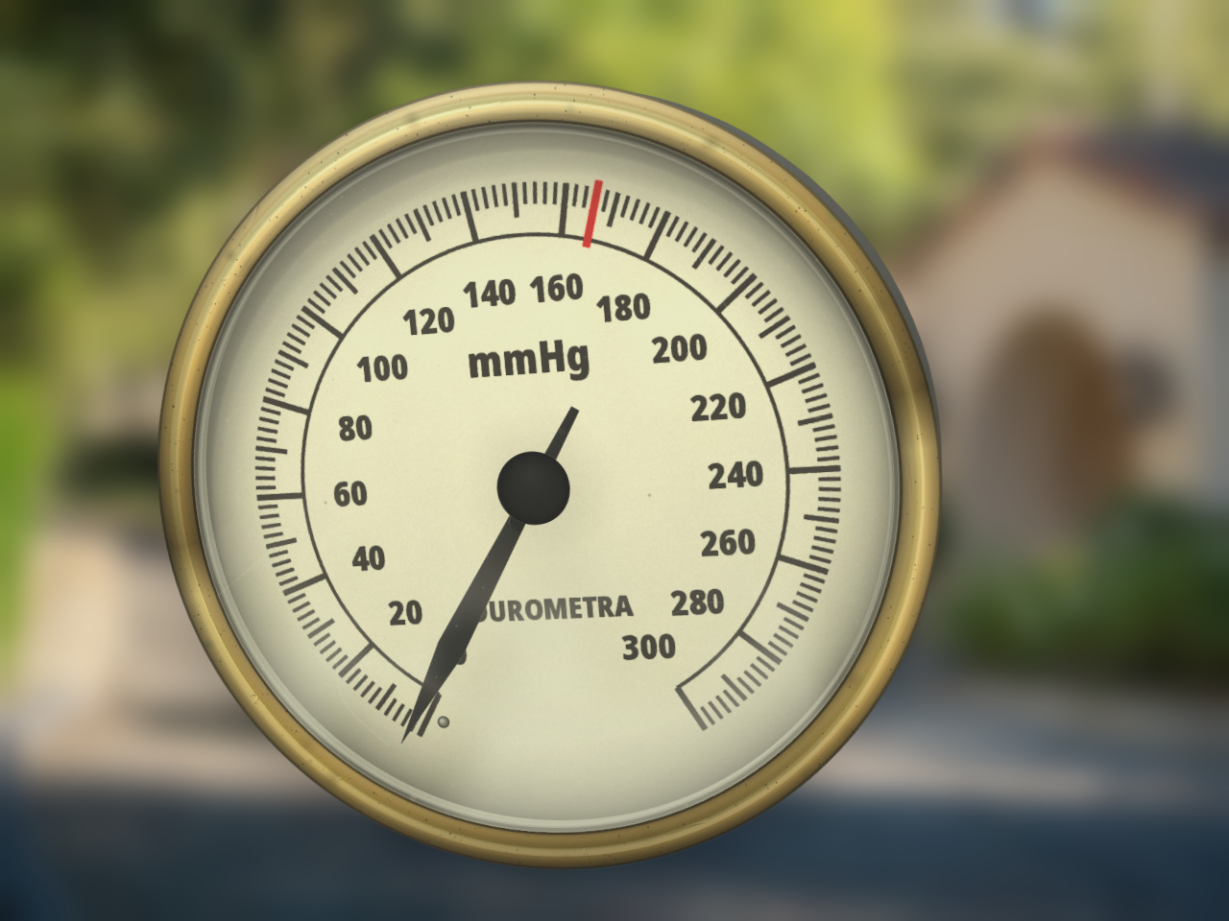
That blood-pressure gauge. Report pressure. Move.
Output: 2 mmHg
